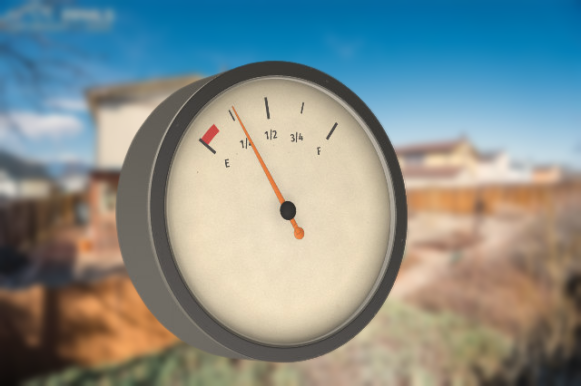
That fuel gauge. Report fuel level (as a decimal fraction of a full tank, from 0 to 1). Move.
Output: 0.25
